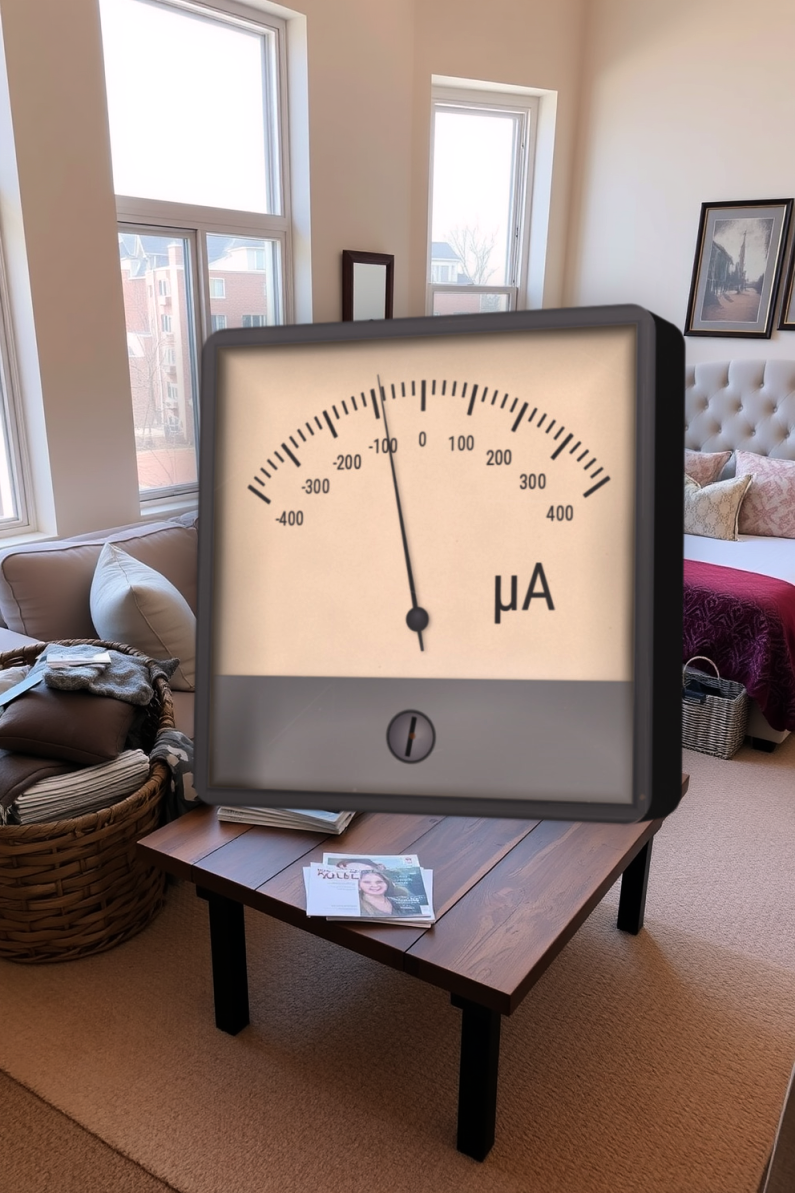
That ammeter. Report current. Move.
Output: -80 µA
